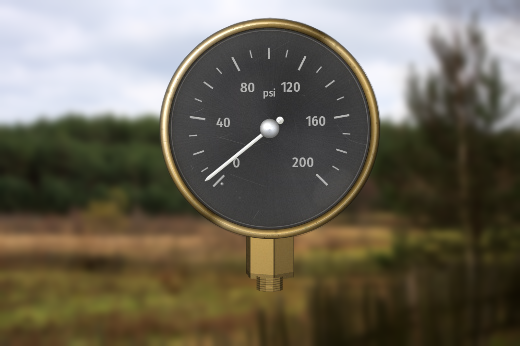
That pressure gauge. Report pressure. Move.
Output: 5 psi
